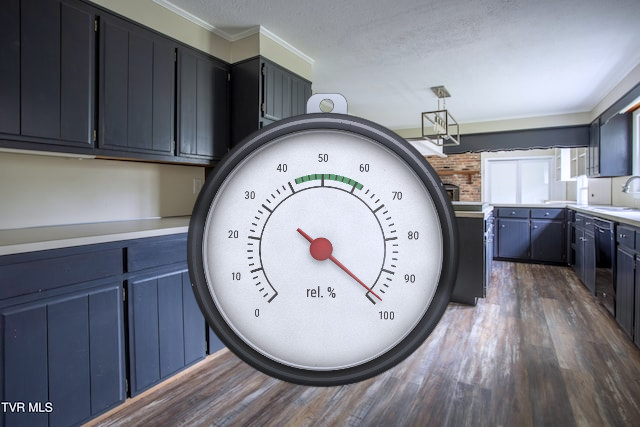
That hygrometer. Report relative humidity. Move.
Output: 98 %
